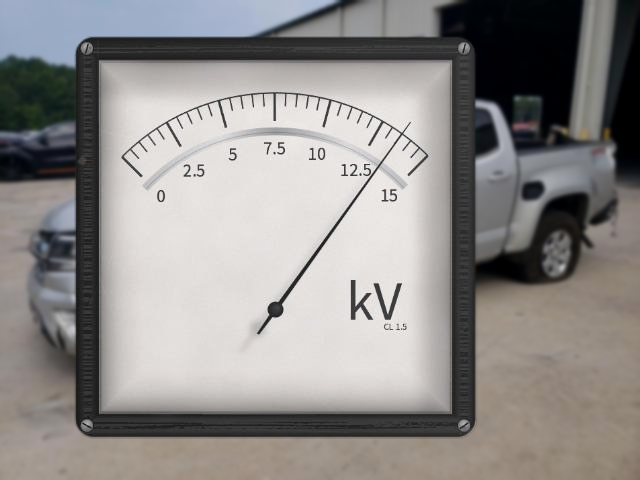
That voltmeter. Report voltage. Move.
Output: 13.5 kV
